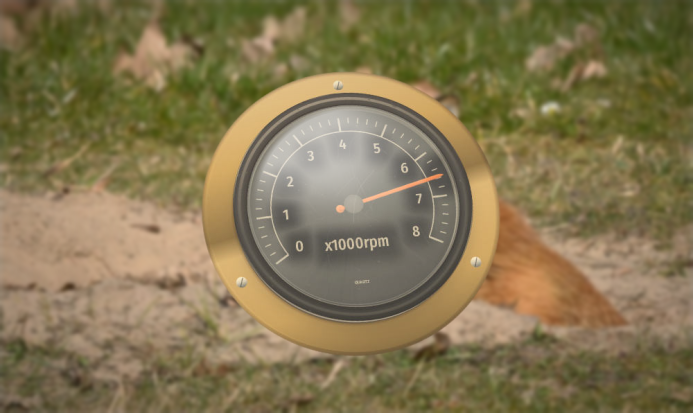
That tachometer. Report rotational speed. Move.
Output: 6600 rpm
